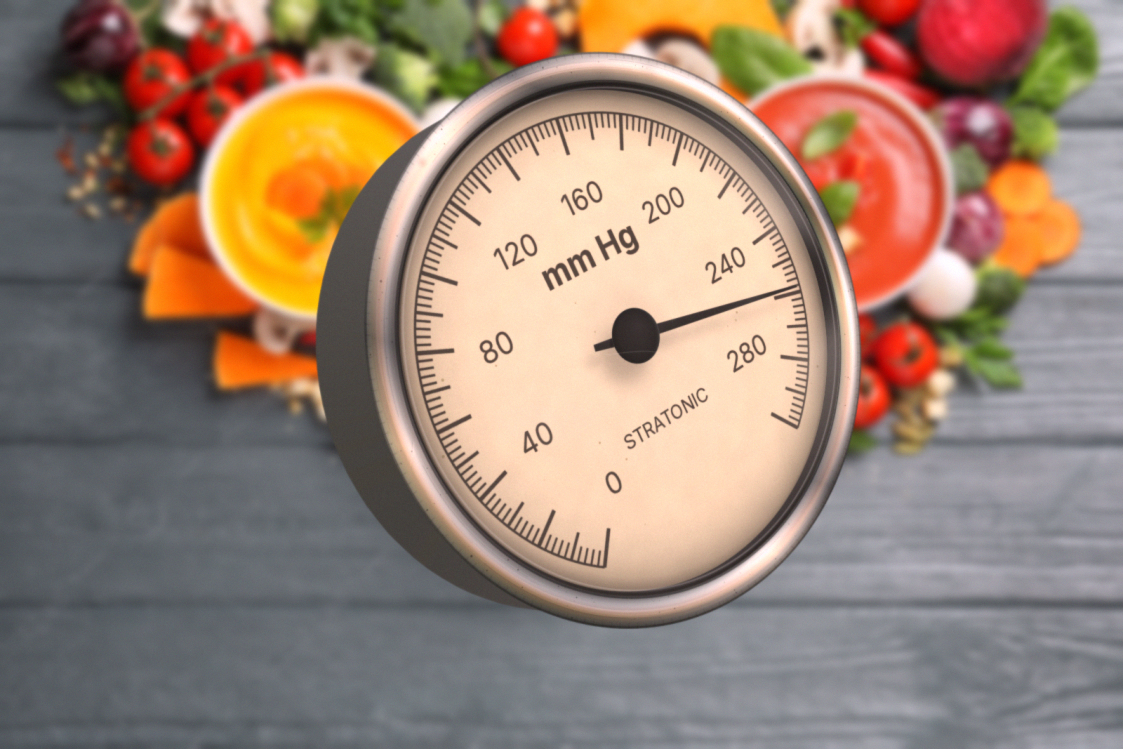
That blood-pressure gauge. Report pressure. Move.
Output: 258 mmHg
